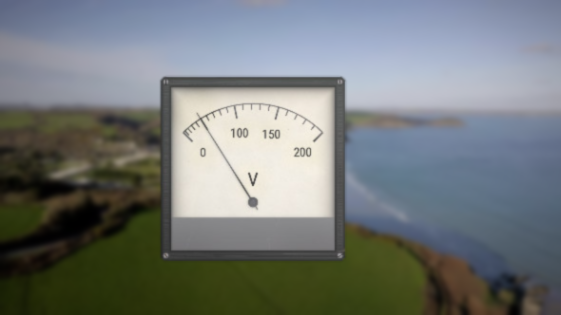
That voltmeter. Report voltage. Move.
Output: 50 V
